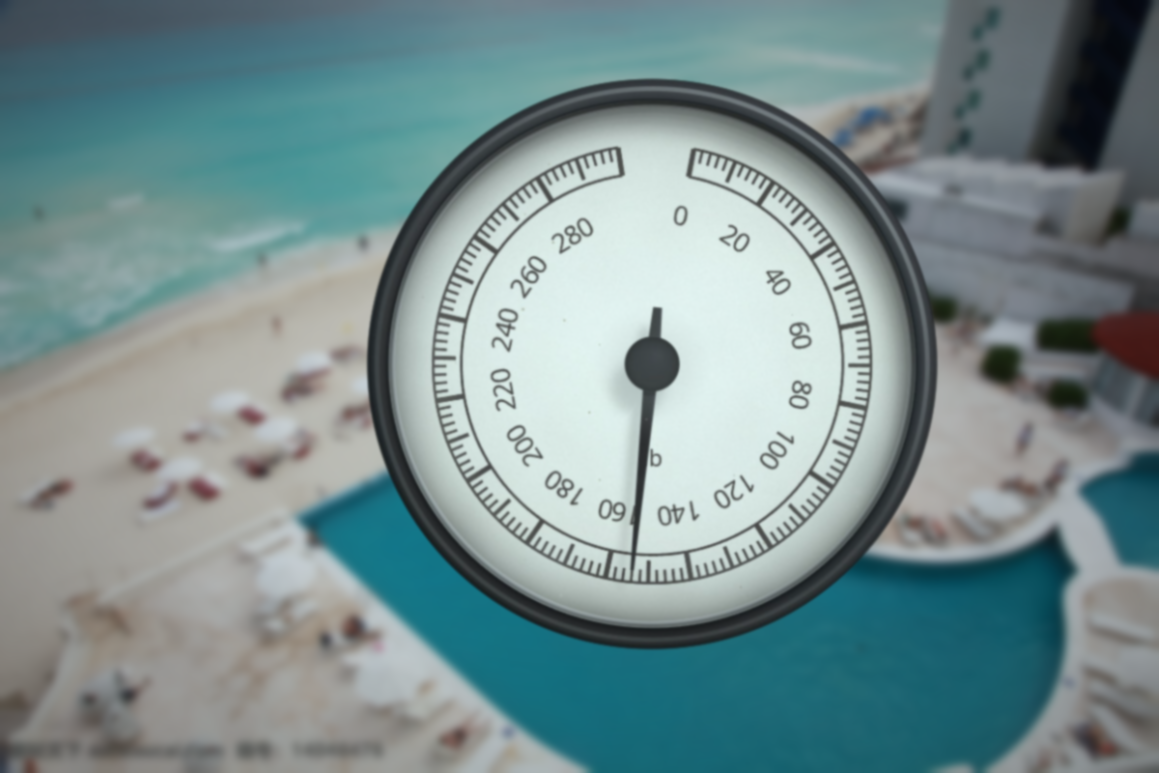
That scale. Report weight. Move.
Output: 154 lb
